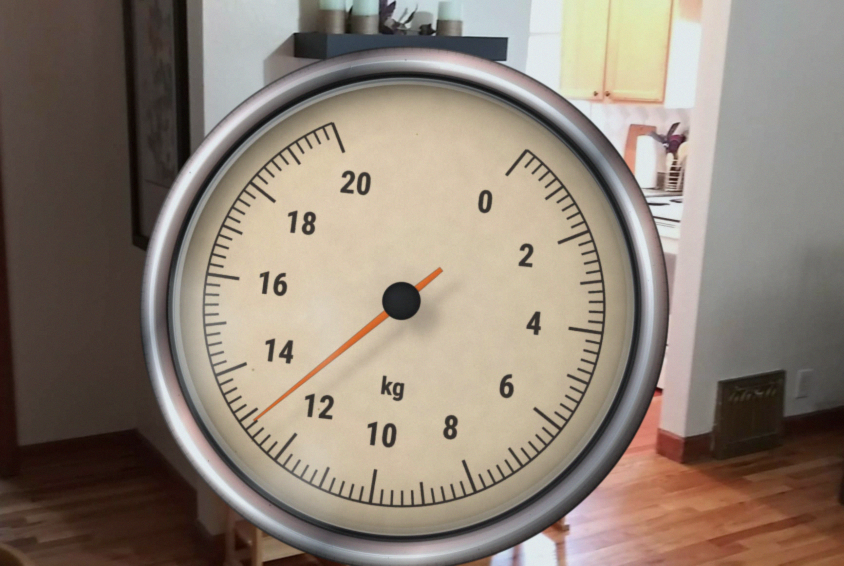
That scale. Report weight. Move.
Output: 12.8 kg
